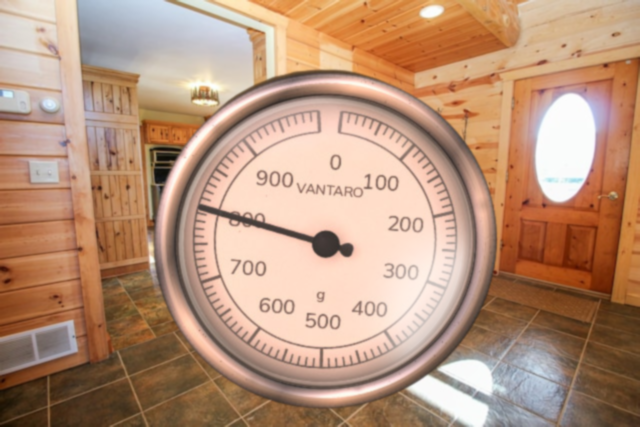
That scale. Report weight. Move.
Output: 800 g
